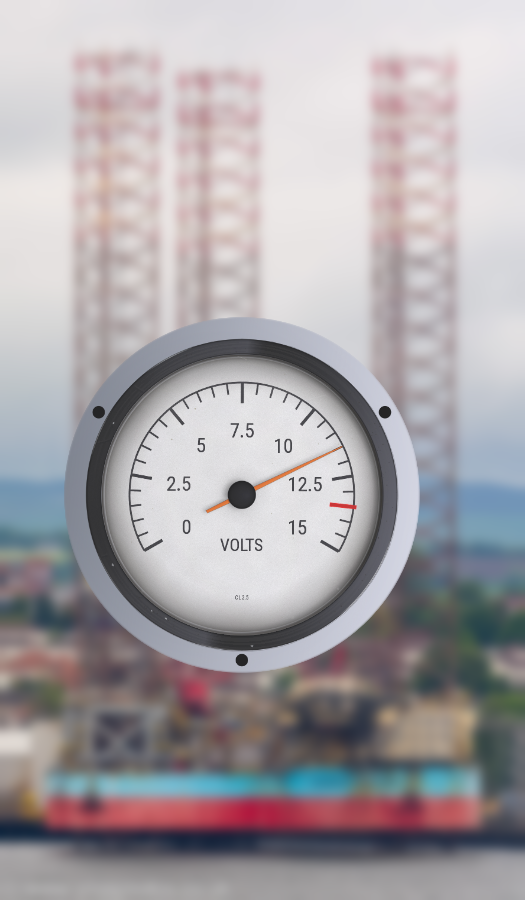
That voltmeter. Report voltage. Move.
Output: 11.5 V
